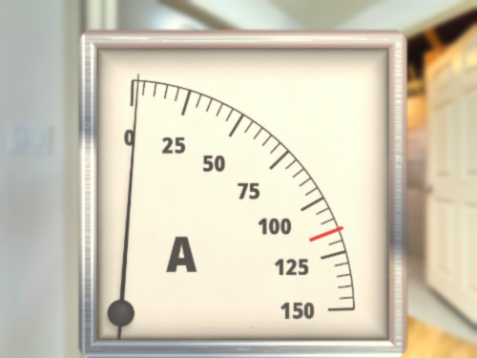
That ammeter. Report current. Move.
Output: 2.5 A
